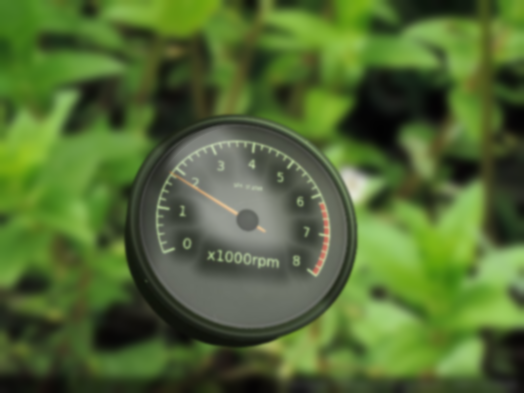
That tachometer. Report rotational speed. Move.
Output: 1800 rpm
